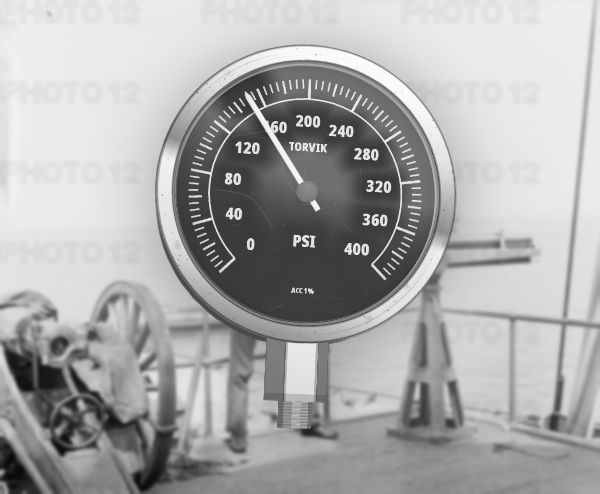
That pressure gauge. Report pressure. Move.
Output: 150 psi
